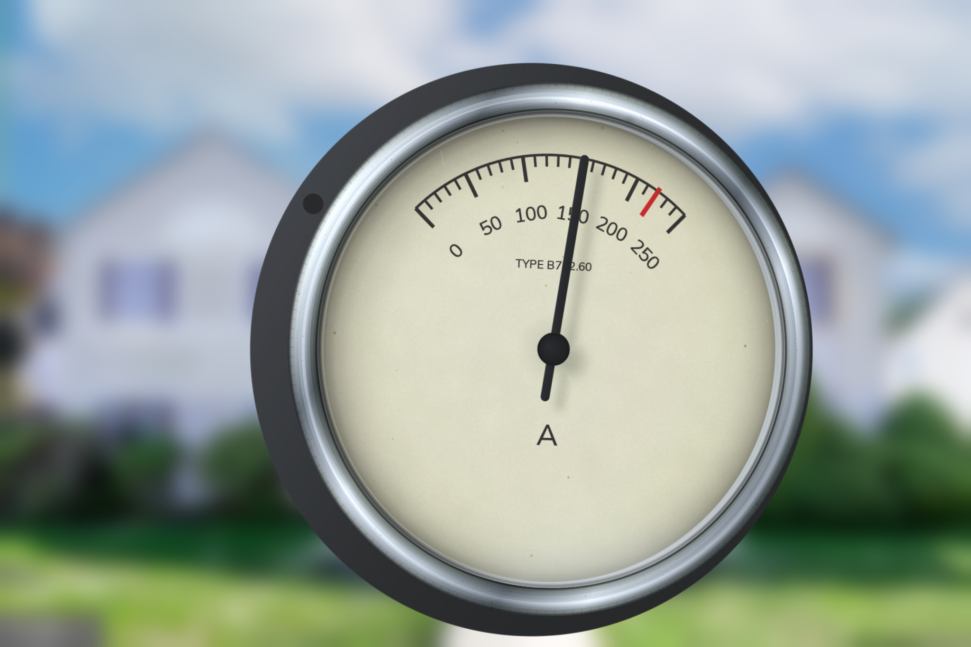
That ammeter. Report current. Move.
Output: 150 A
